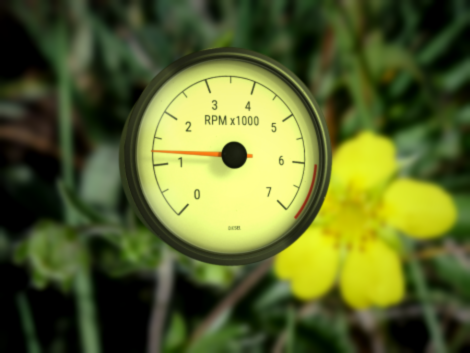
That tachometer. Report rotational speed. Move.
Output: 1250 rpm
